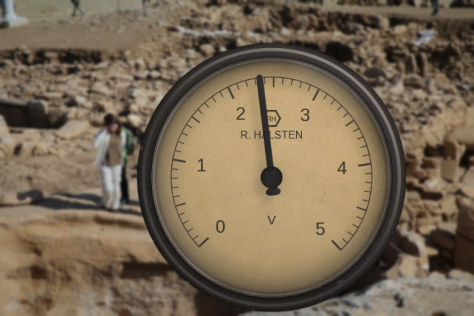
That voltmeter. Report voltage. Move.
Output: 2.35 V
